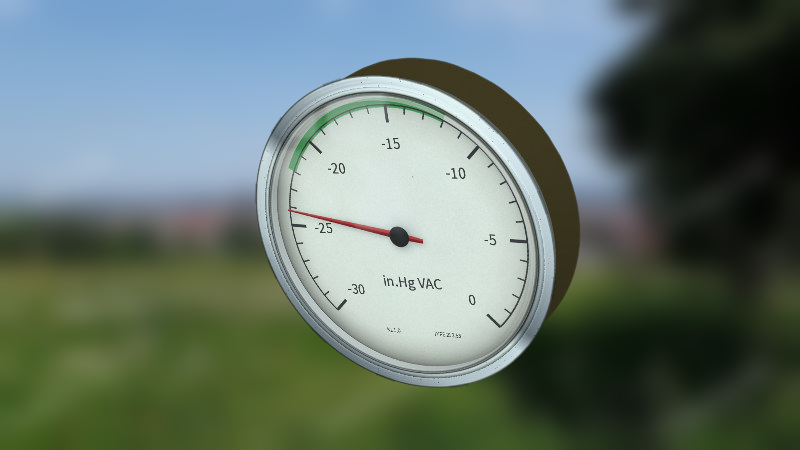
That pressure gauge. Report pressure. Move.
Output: -24 inHg
